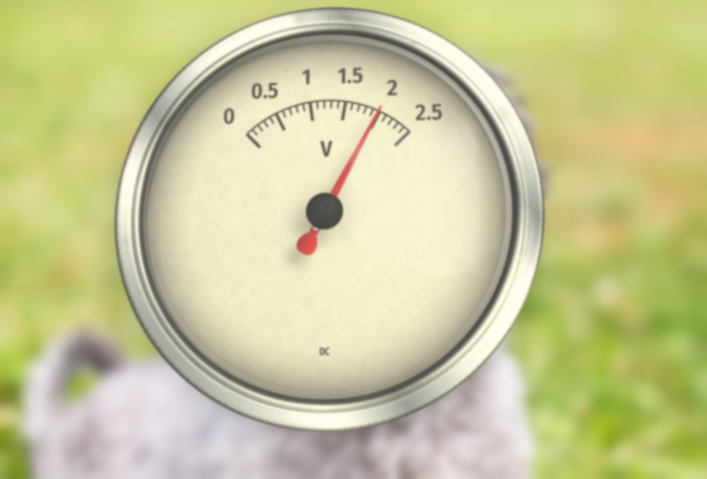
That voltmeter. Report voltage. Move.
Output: 2 V
